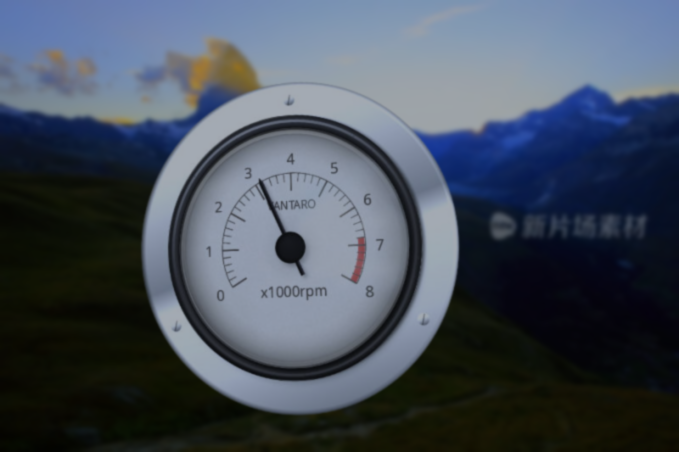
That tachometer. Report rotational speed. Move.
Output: 3200 rpm
